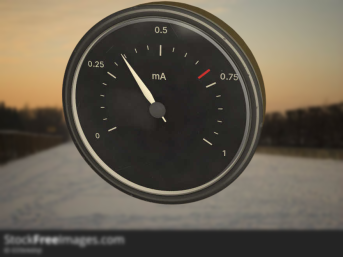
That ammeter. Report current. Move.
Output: 0.35 mA
